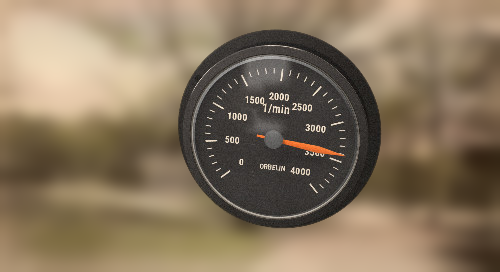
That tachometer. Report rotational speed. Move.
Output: 3400 rpm
